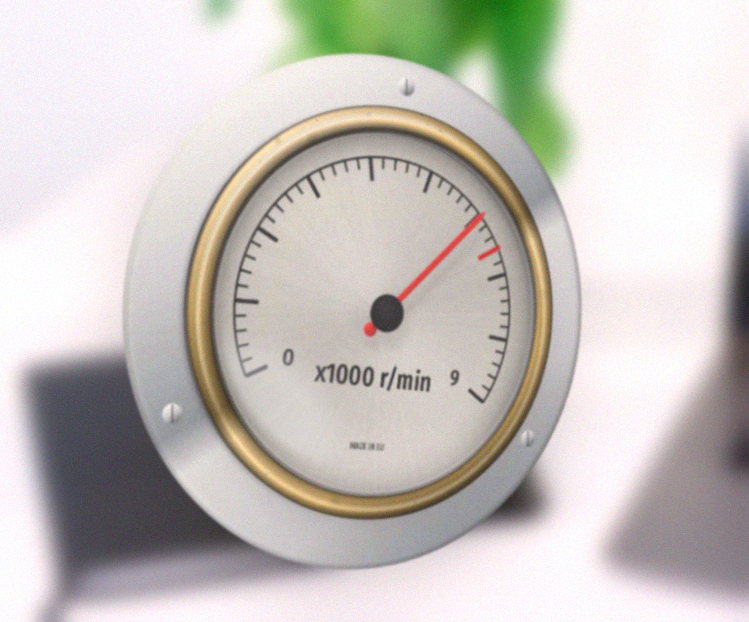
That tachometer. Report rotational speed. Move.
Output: 6000 rpm
